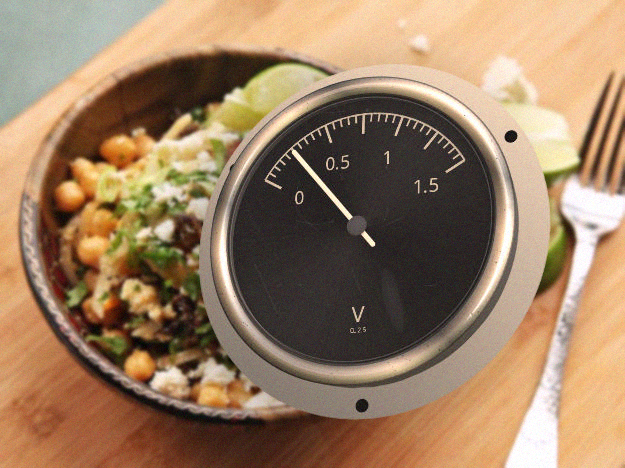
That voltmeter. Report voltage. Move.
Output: 0.25 V
